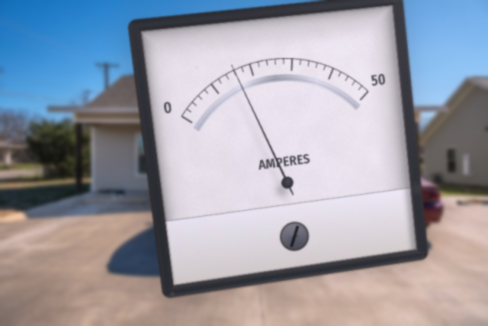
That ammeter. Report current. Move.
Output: 16 A
